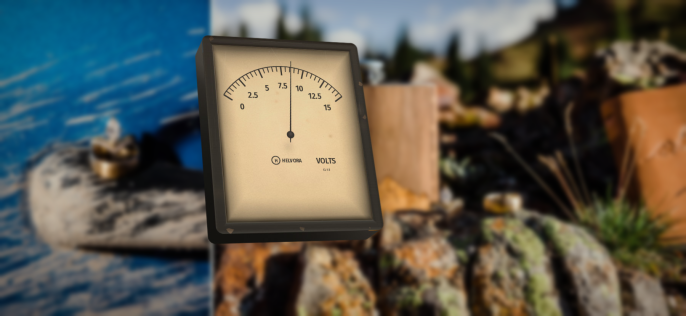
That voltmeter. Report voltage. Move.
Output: 8.5 V
